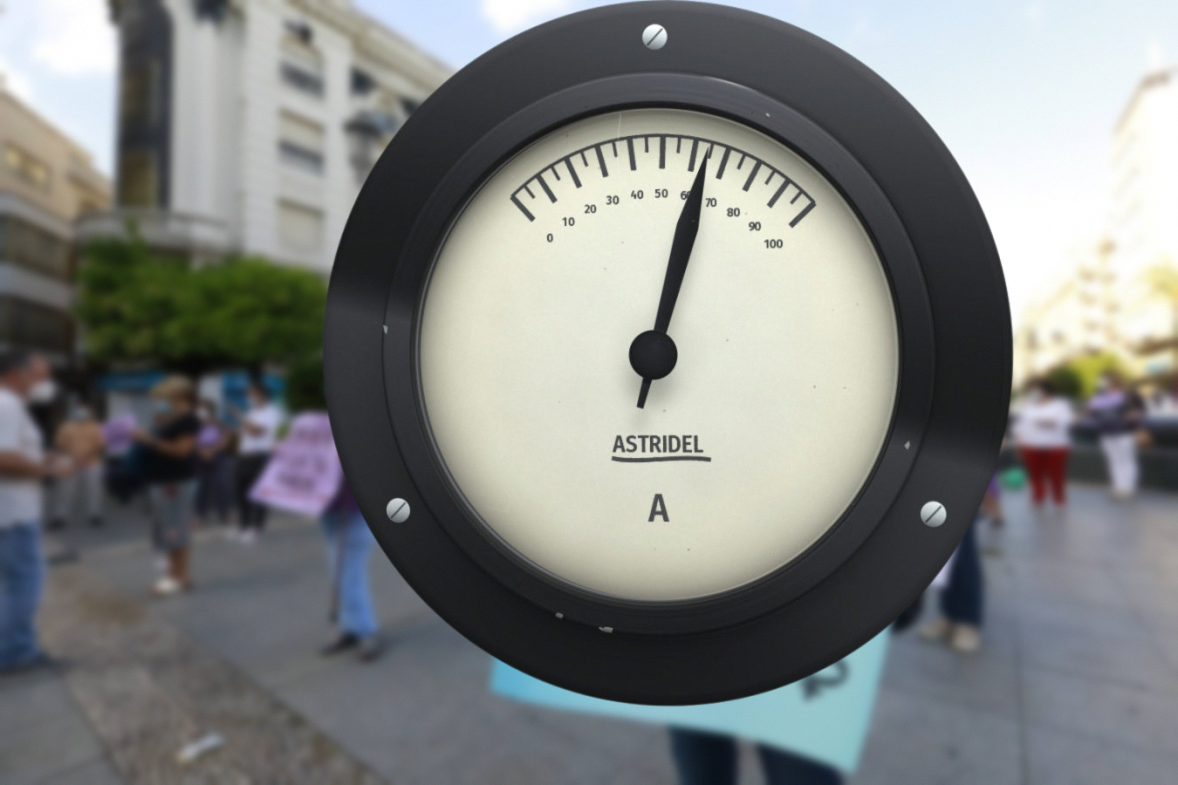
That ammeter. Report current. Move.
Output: 65 A
